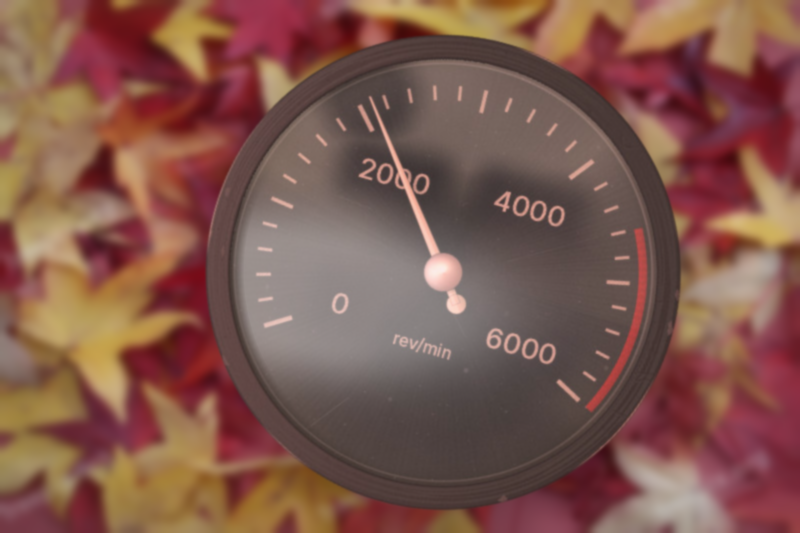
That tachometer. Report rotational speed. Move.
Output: 2100 rpm
